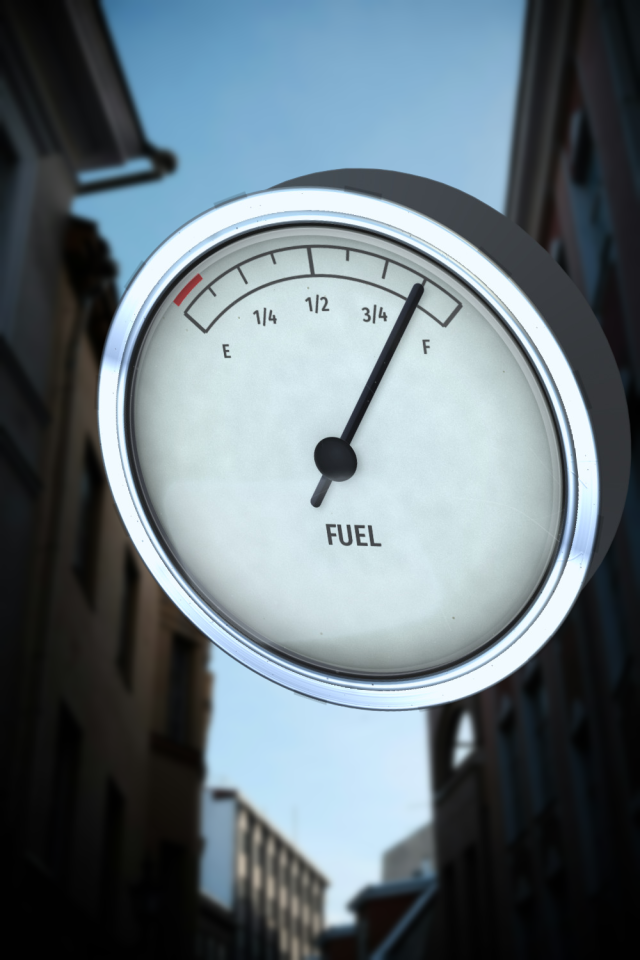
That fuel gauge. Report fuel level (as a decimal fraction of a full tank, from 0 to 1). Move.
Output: 0.875
